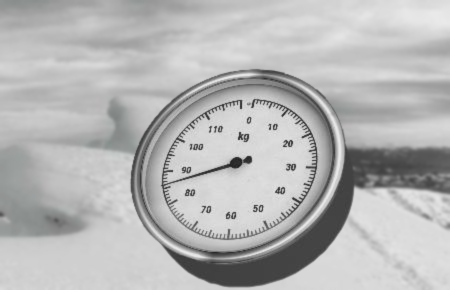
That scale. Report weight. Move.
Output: 85 kg
